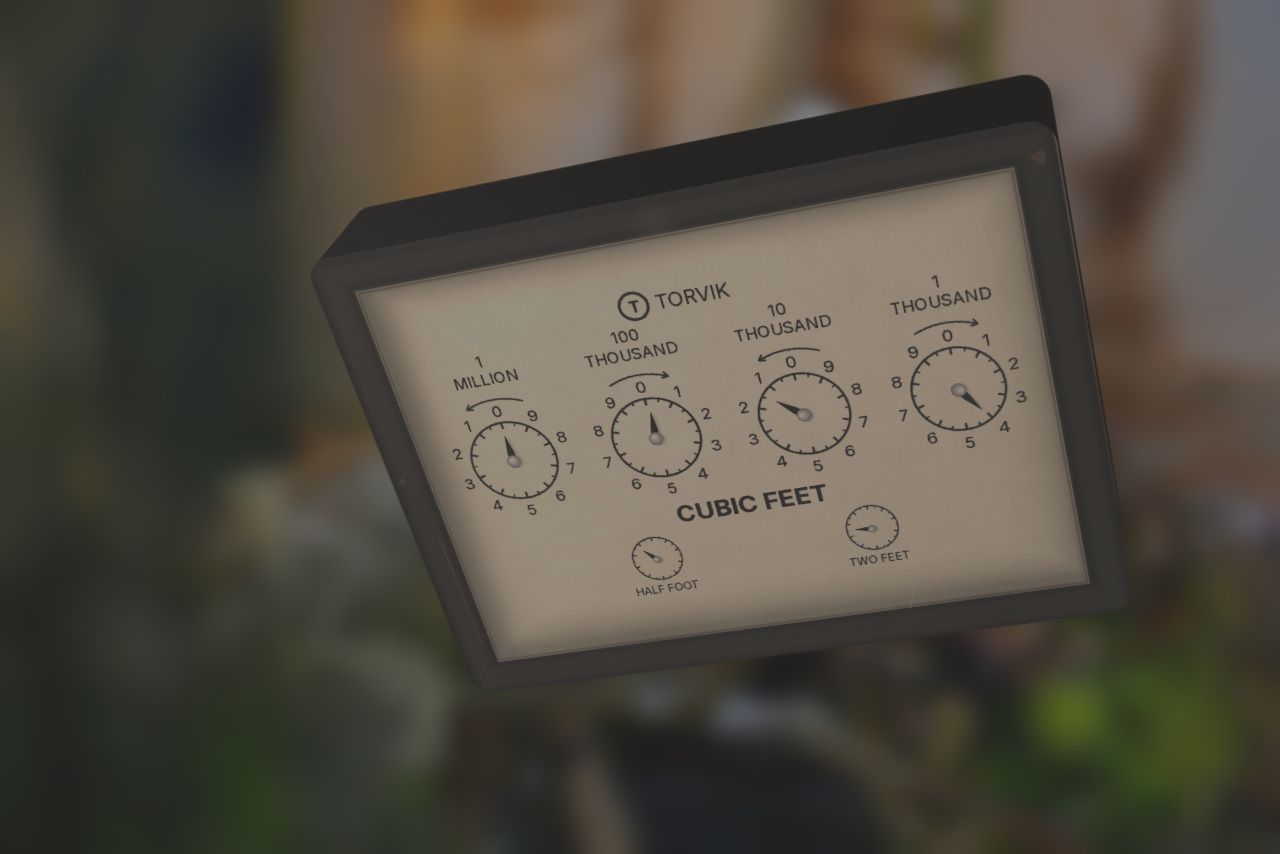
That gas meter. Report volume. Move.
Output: 1400 ft³
